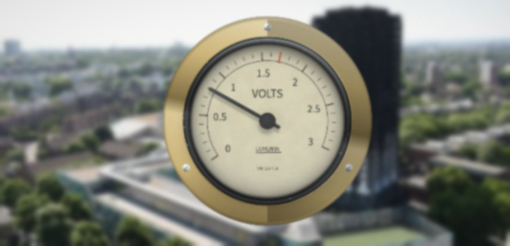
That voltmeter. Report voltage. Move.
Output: 0.8 V
